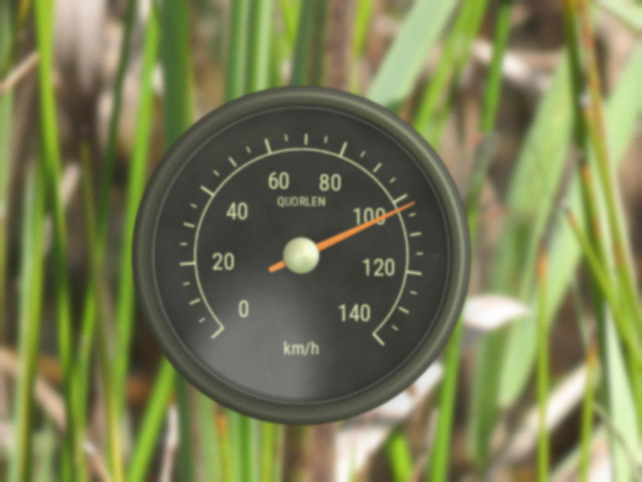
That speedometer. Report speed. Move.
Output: 102.5 km/h
